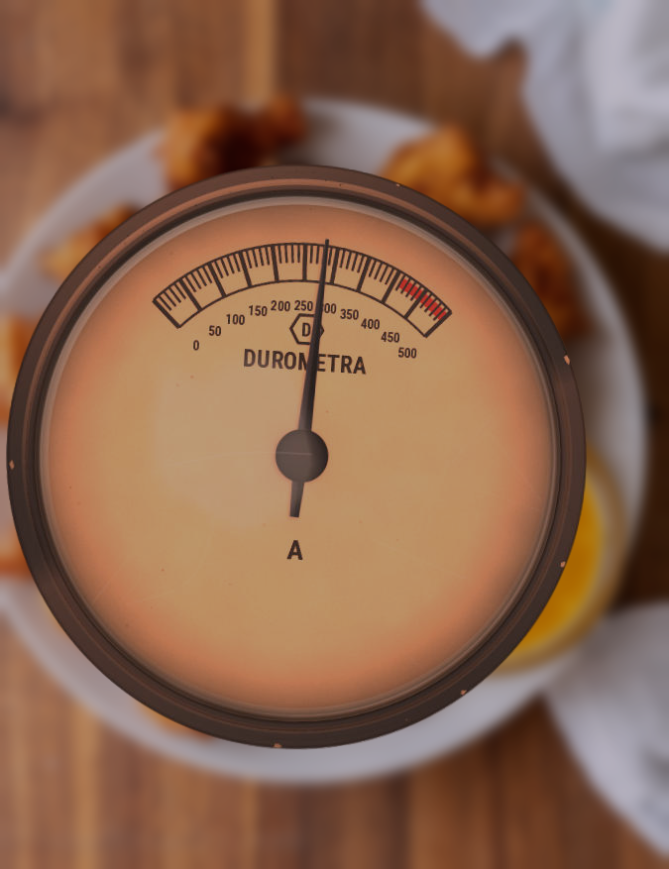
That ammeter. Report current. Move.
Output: 280 A
